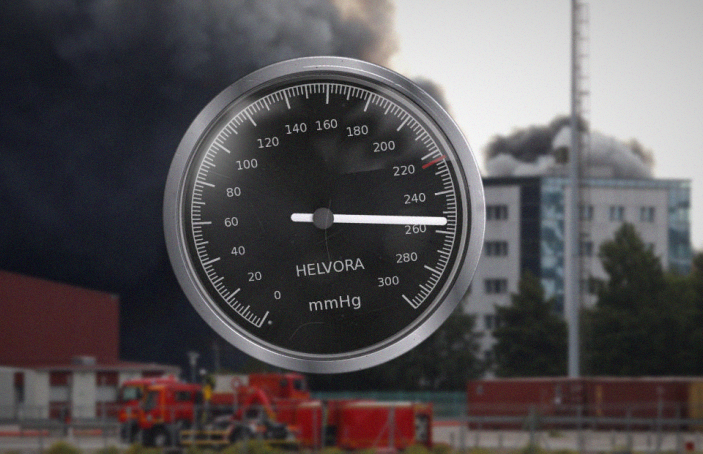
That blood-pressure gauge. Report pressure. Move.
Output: 254 mmHg
